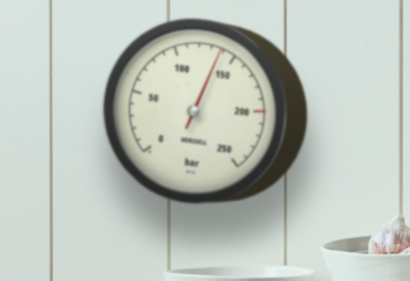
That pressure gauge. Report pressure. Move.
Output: 140 bar
